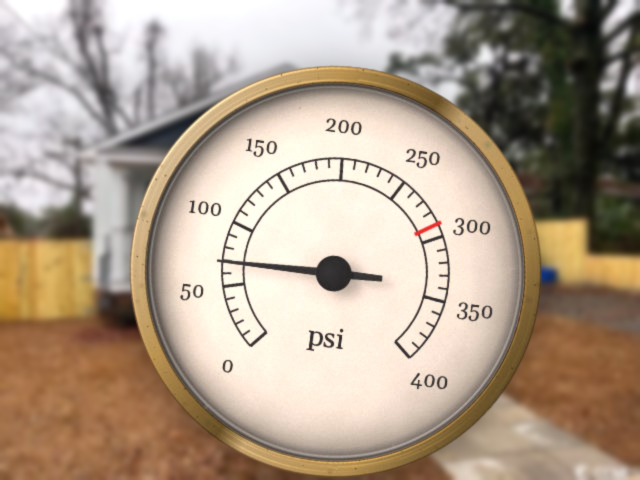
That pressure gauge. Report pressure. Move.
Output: 70 psi
